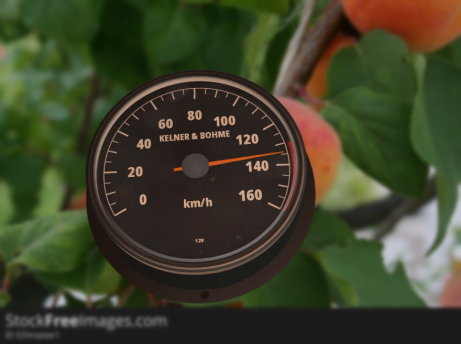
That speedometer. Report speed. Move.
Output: 135 km/h
